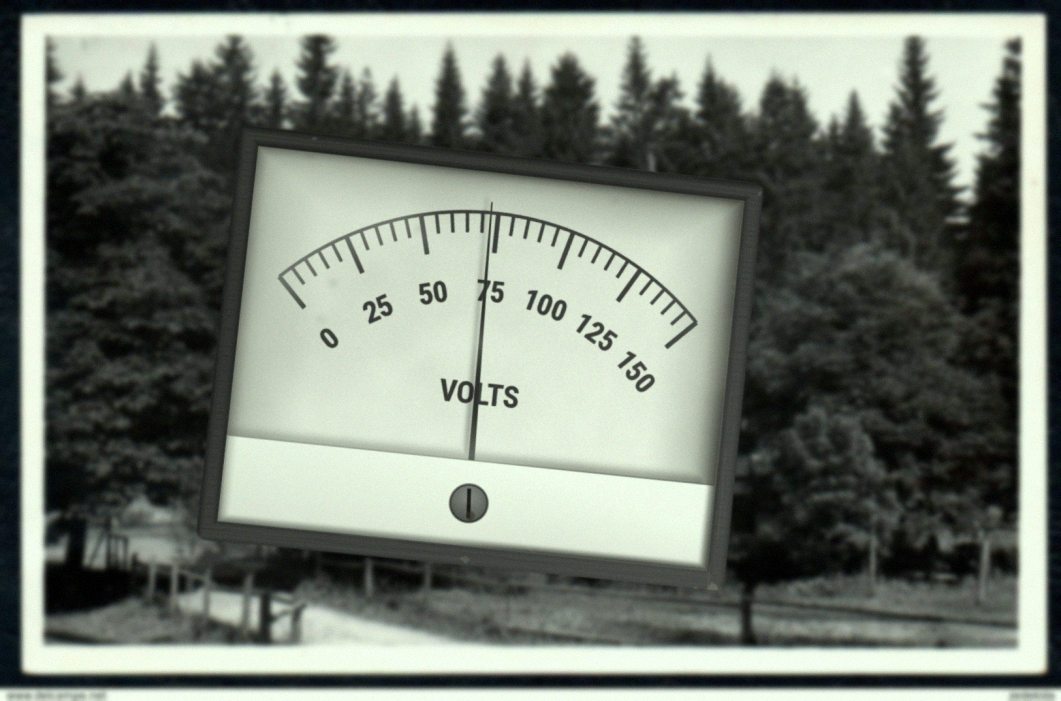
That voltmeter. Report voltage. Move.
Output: 72.5 V
